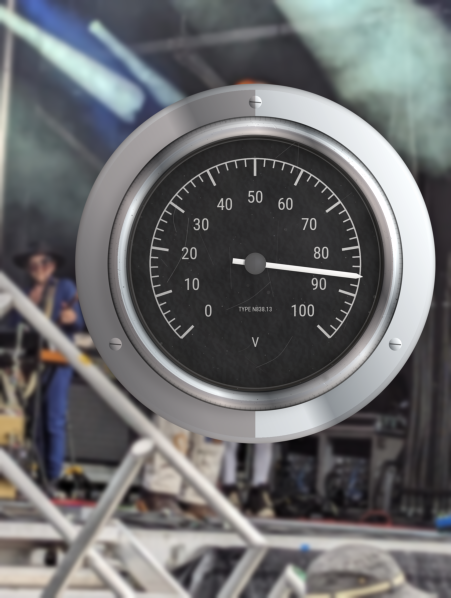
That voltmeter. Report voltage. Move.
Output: 86 V
